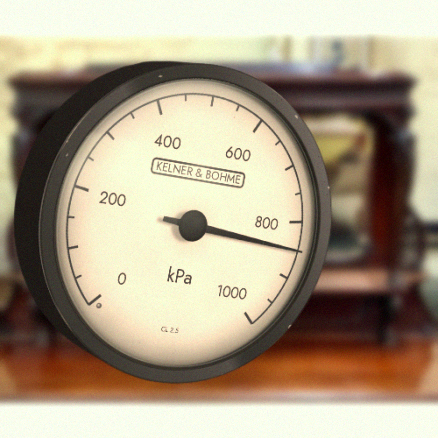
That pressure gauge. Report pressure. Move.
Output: 850 kPa
